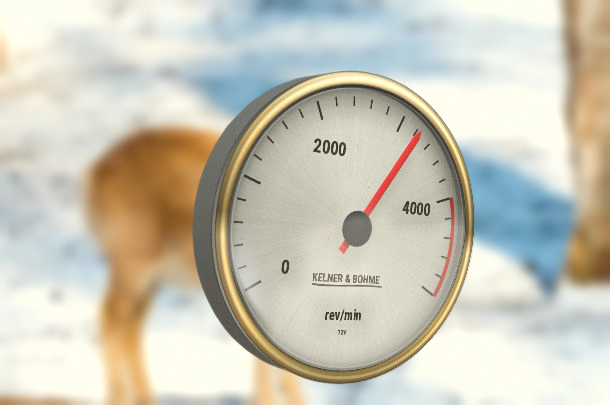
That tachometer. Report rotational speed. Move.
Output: 3200 rpm
